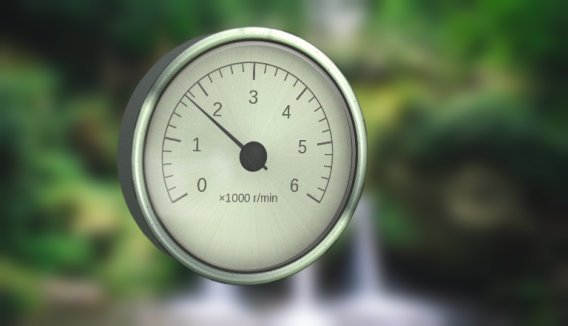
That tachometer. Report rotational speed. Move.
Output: 1700 rpm
